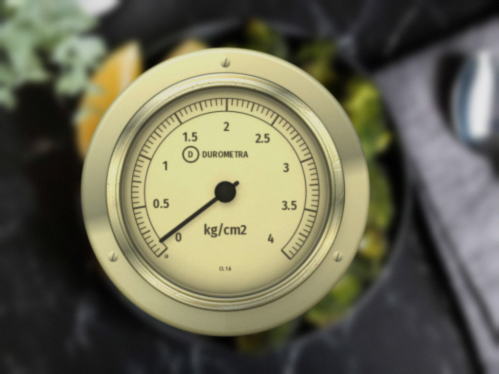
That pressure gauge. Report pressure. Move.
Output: 0.1 kg/cm²
